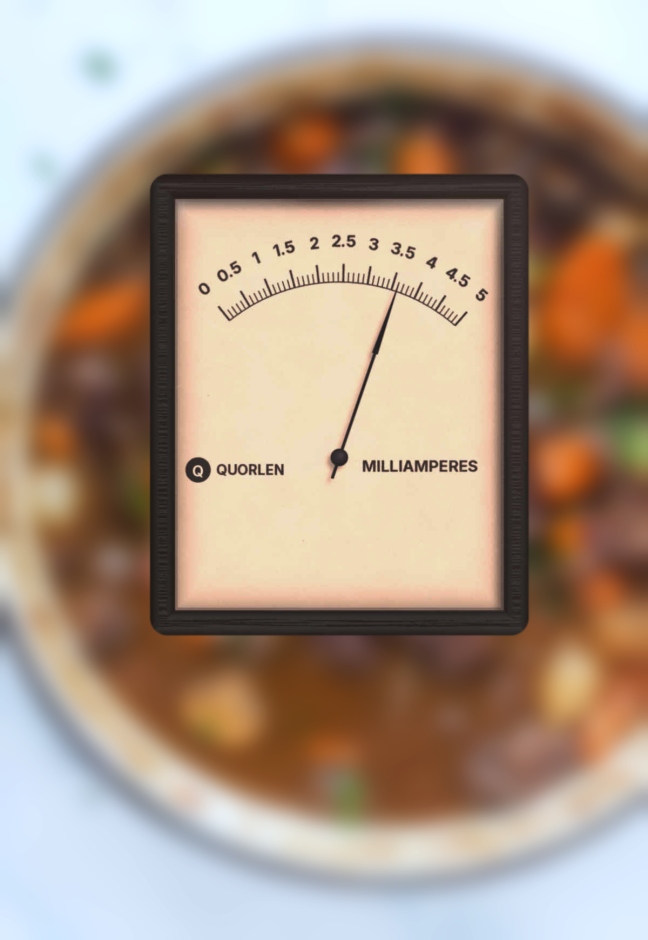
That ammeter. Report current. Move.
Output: 3.6 mA
